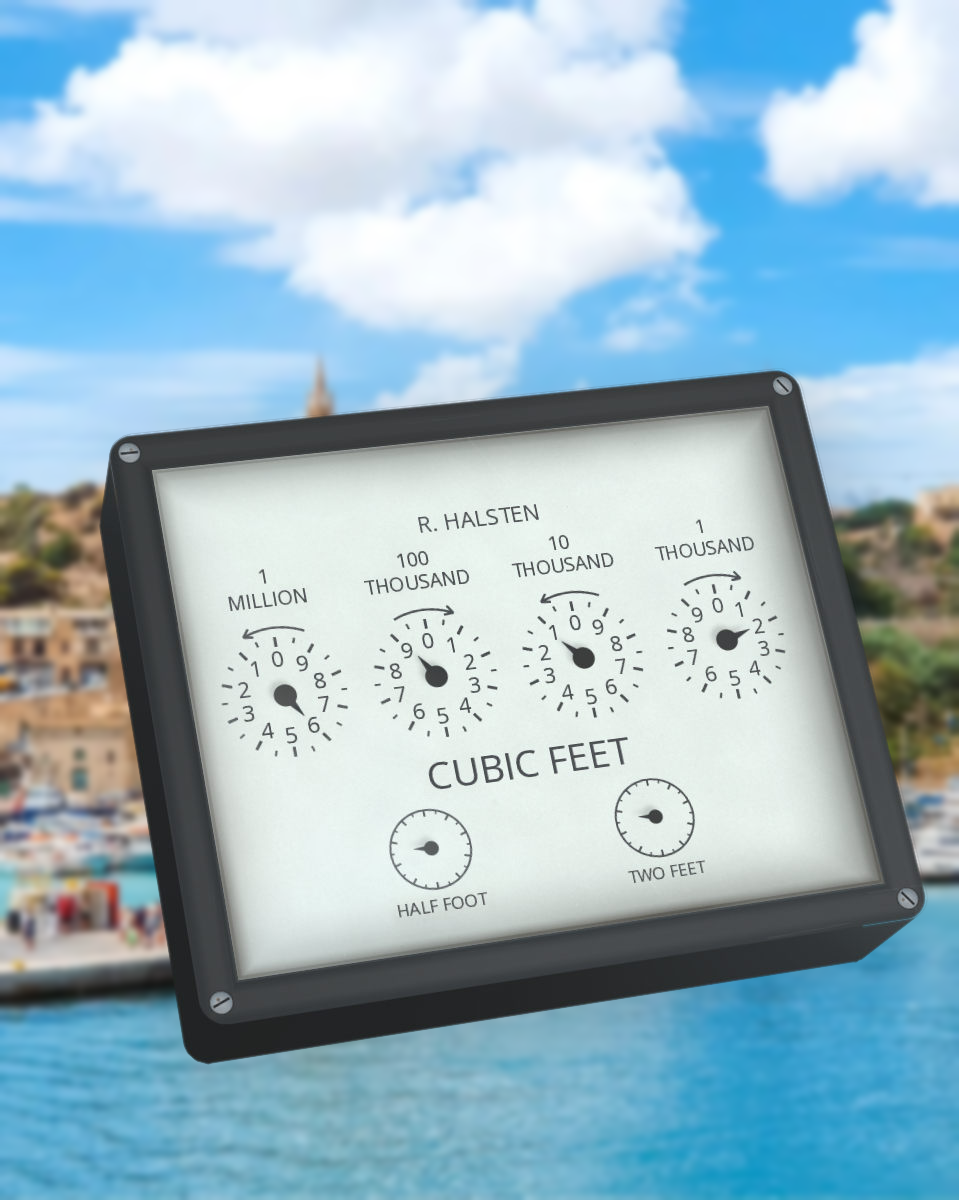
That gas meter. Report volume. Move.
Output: 591200 ft³
